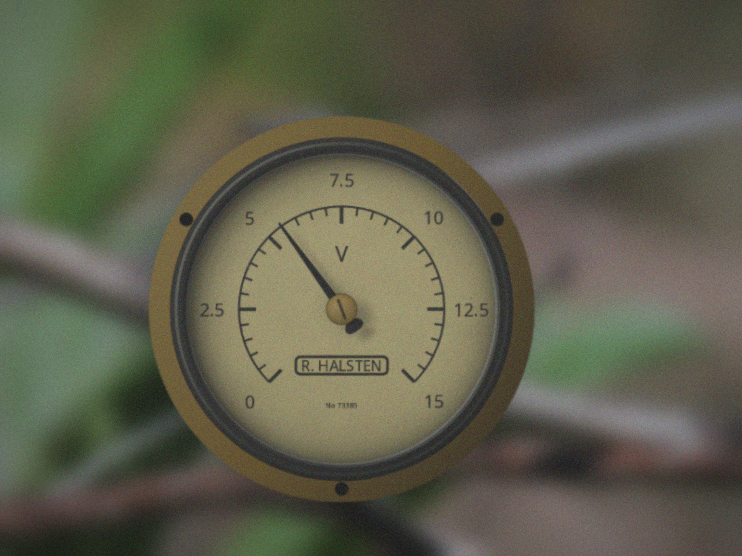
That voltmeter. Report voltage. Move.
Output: 5.5 V
